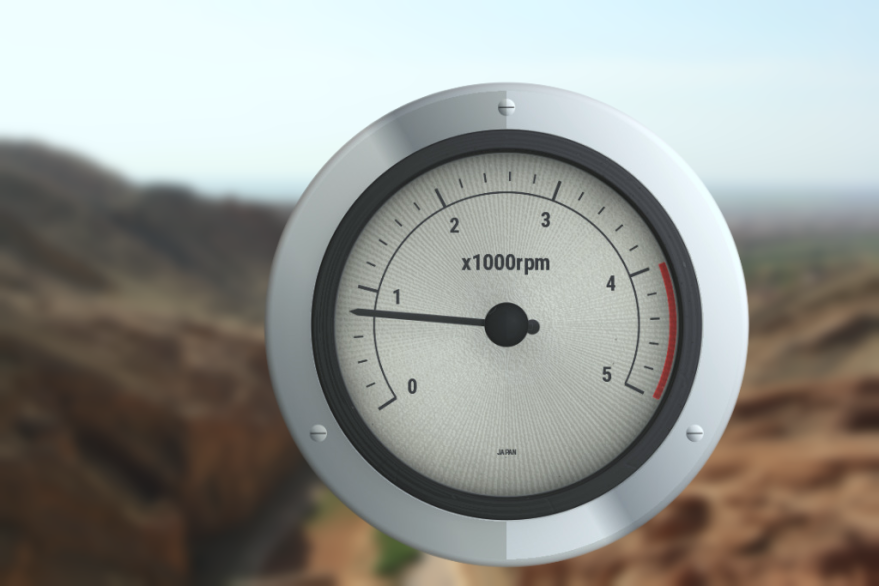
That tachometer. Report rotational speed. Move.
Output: 800 rpm
